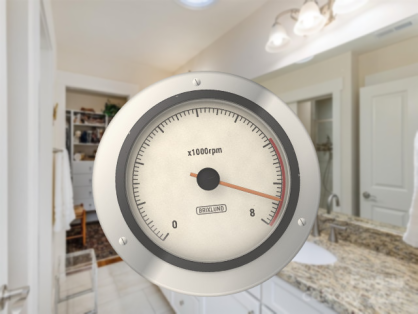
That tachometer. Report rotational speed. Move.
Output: 7400 rpm
